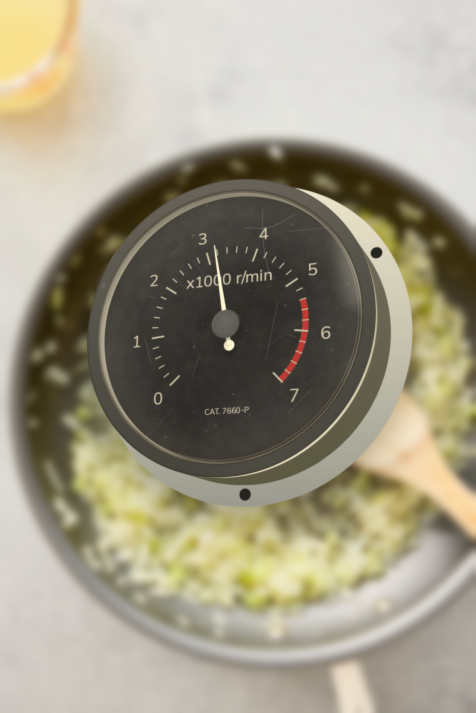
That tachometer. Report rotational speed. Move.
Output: 3200 rpm
